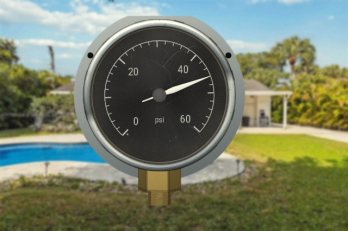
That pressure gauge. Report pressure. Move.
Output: 46 psi
